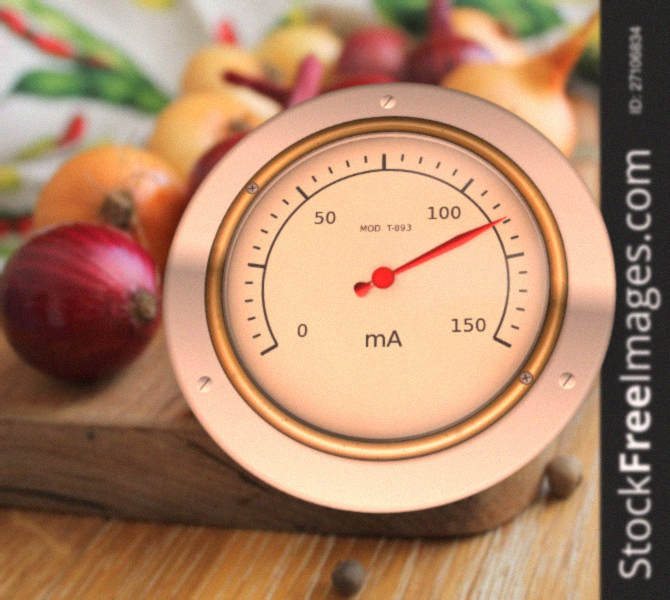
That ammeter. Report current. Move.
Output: 115 mA
